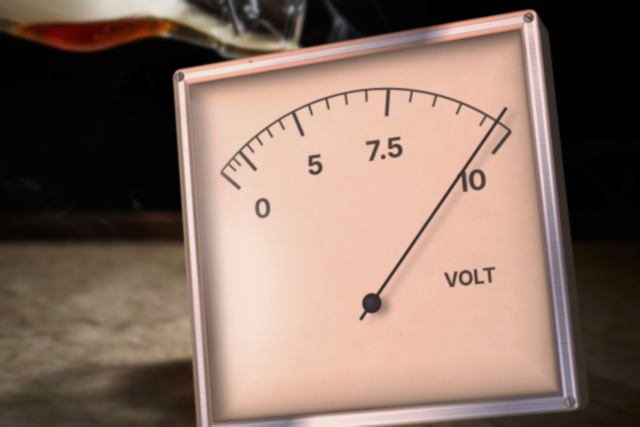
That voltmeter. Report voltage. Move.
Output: 9.75 V
